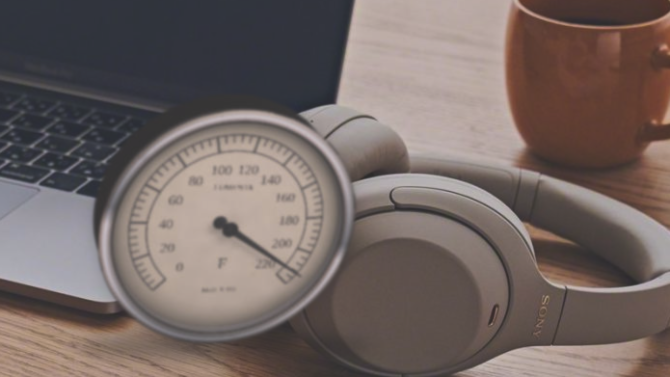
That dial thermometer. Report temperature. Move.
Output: 212 °F
